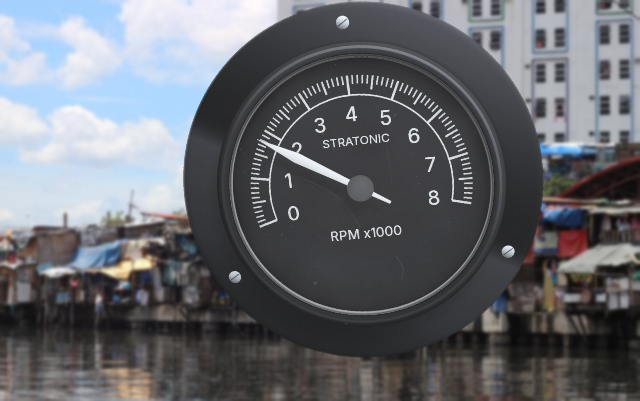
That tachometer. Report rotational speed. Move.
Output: 1800 rpm
